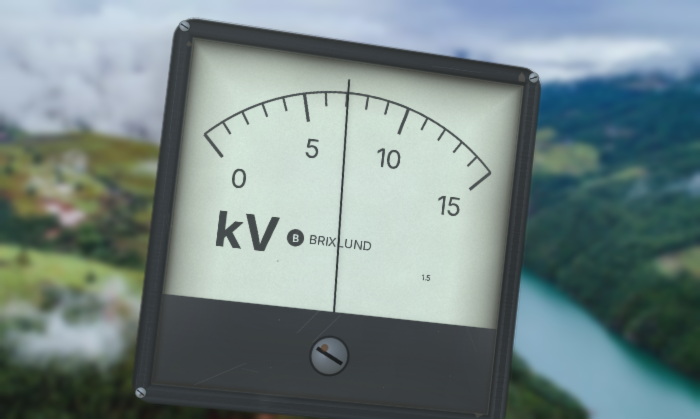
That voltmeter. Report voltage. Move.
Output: 7 kV
